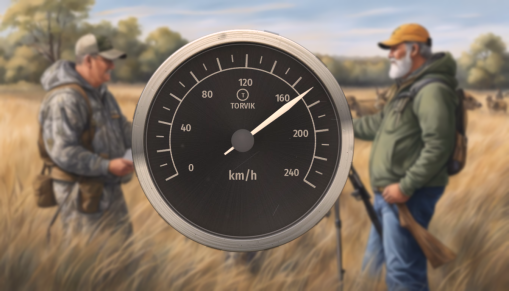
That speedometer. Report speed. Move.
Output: 170 km/h
